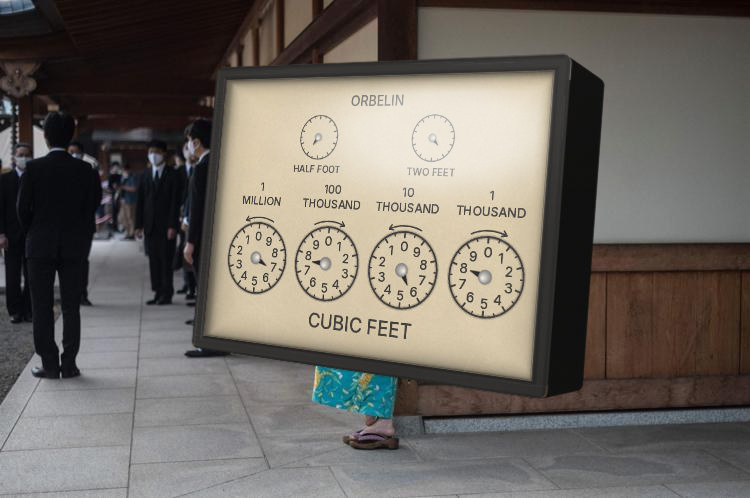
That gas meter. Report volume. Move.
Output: 675800 ft³
